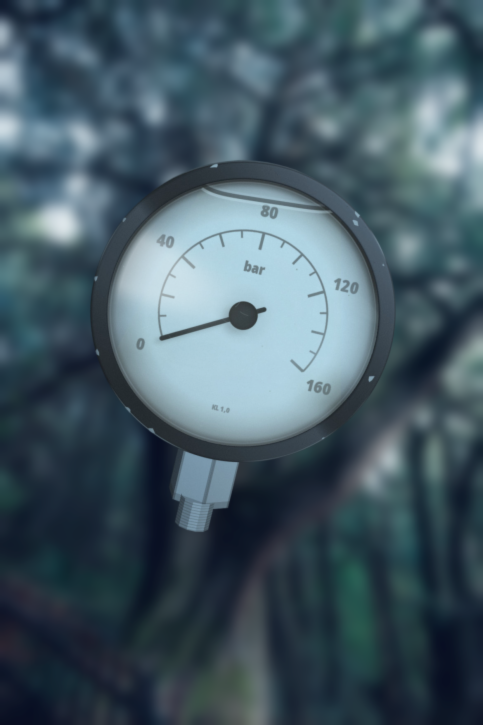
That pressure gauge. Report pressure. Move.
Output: 0 bar
